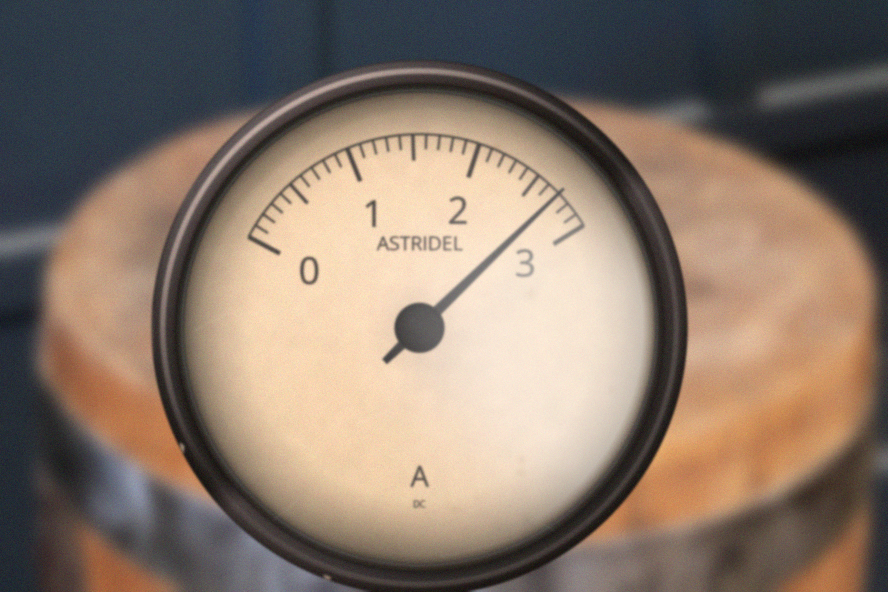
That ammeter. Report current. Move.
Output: 2.7 A
